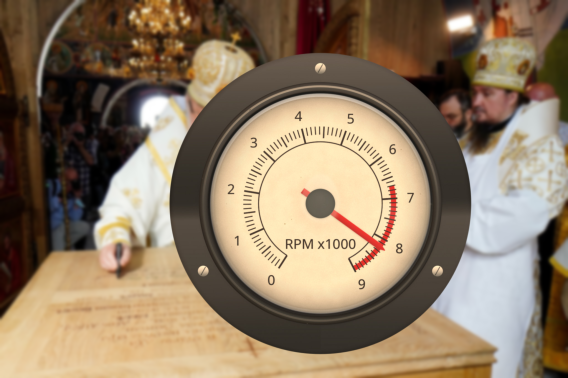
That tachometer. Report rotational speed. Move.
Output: 8200 rpm
